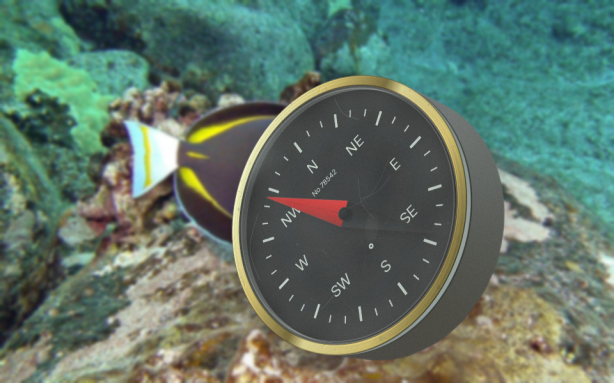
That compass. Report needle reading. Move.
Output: 325 °
